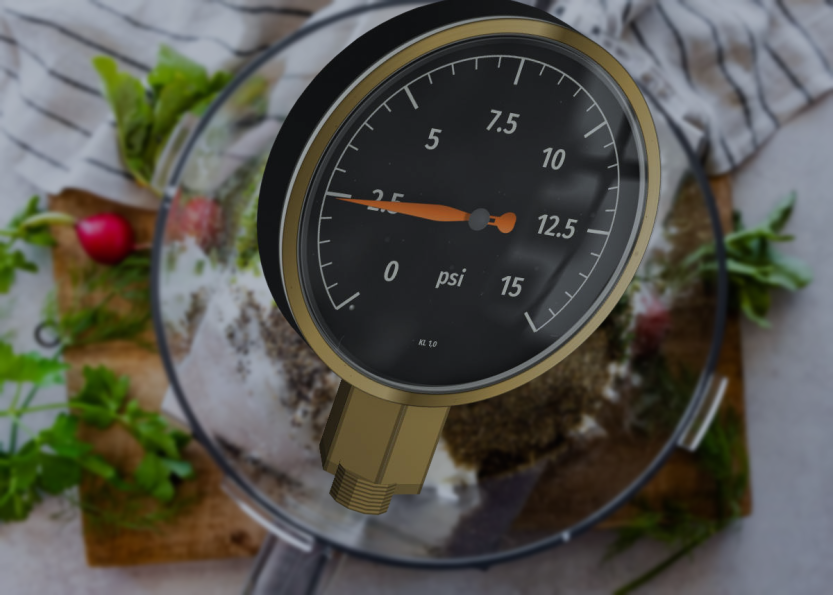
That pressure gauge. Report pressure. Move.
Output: 2.5 psi
